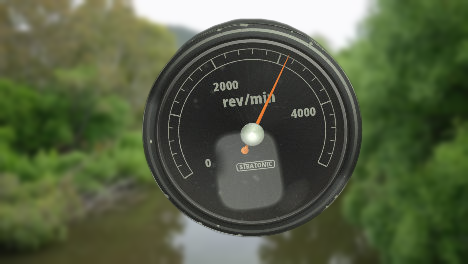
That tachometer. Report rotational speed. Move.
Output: 3100 rpm
